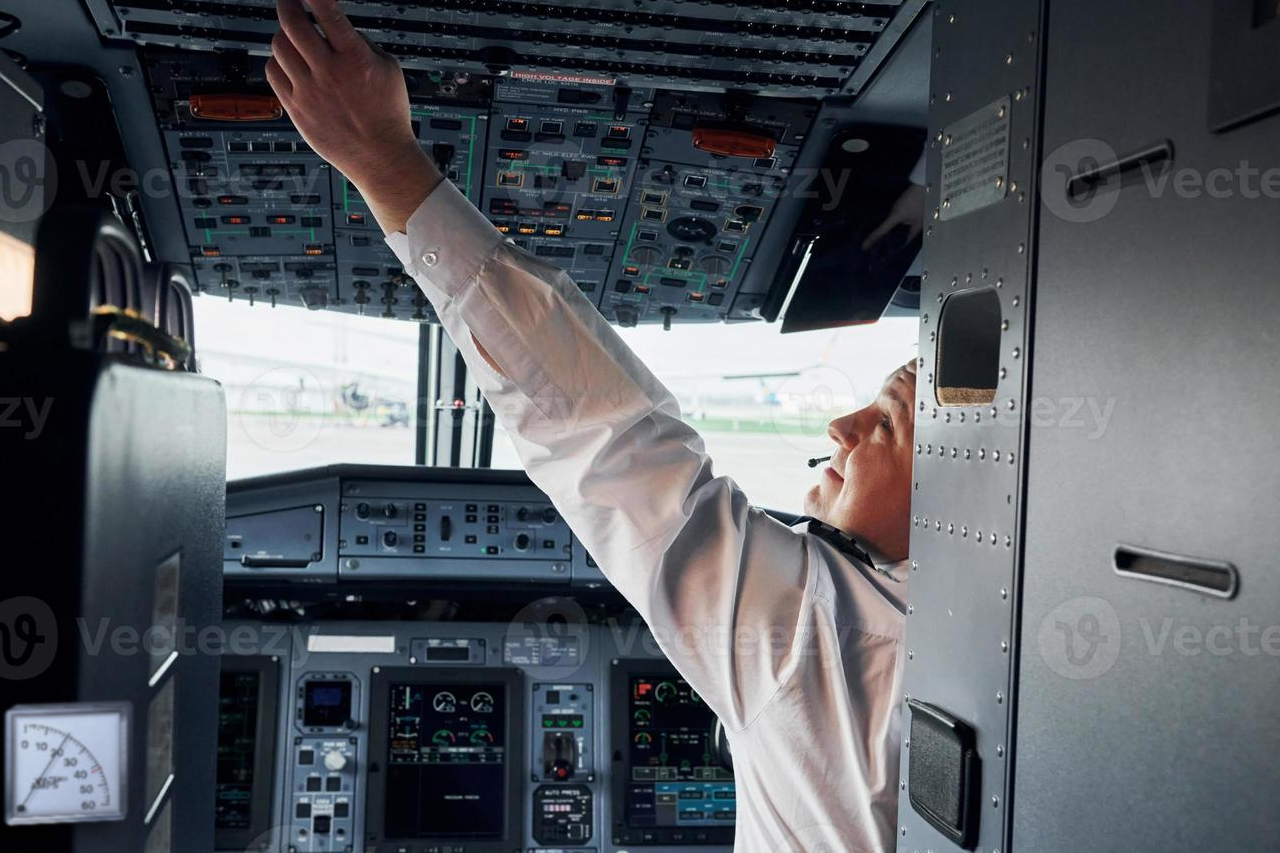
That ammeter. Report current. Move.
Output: 20 A
